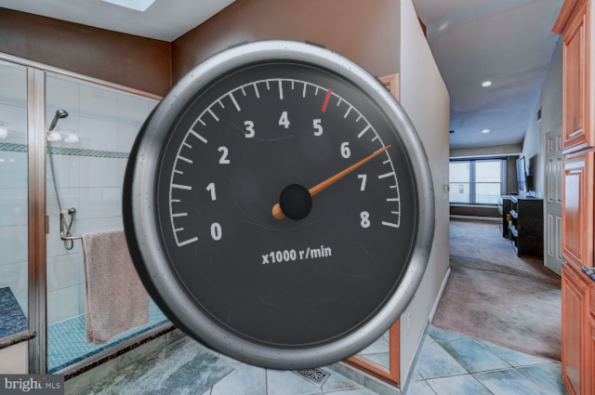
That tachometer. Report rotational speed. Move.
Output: 6500 rpm
